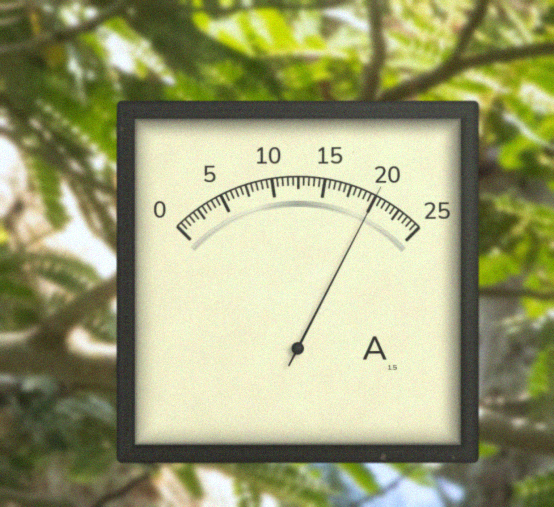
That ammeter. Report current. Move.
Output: 20 A
